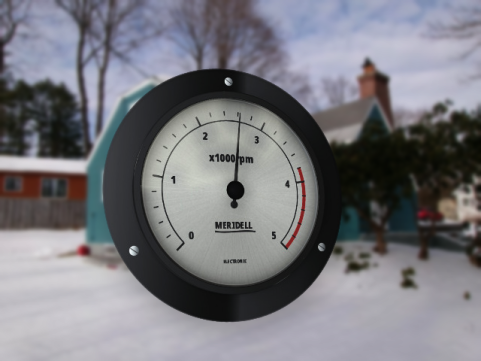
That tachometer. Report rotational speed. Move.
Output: 2600 rpm
